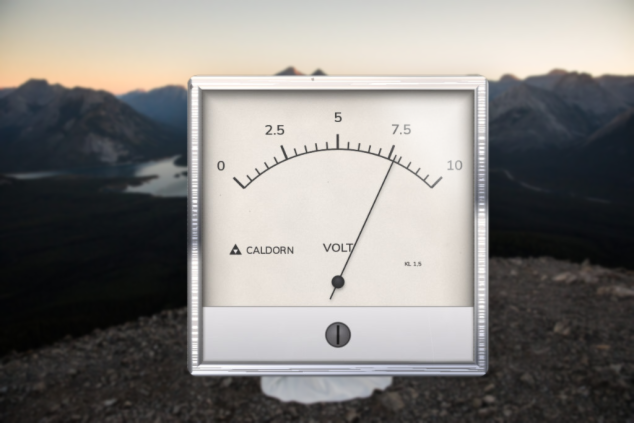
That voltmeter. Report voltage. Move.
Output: 7.75 V
